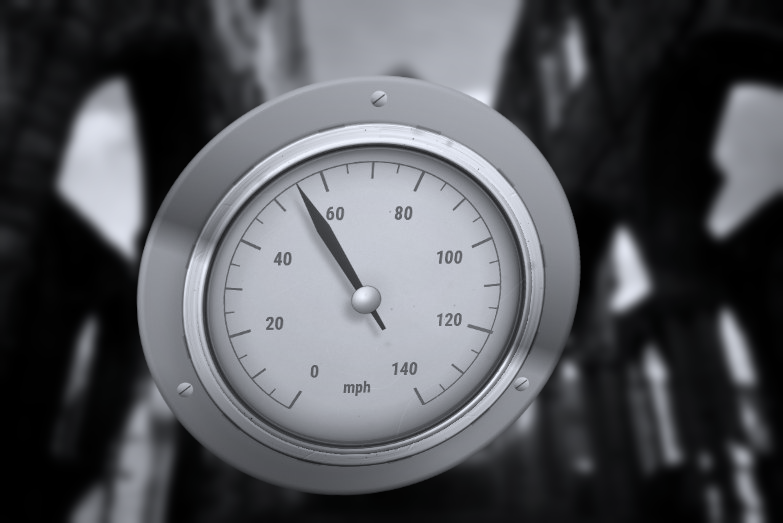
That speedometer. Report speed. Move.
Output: 55 mph
